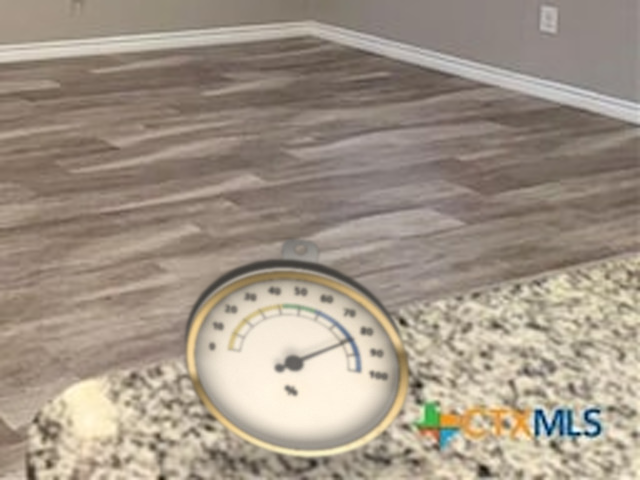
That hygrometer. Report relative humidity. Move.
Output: 80 %
